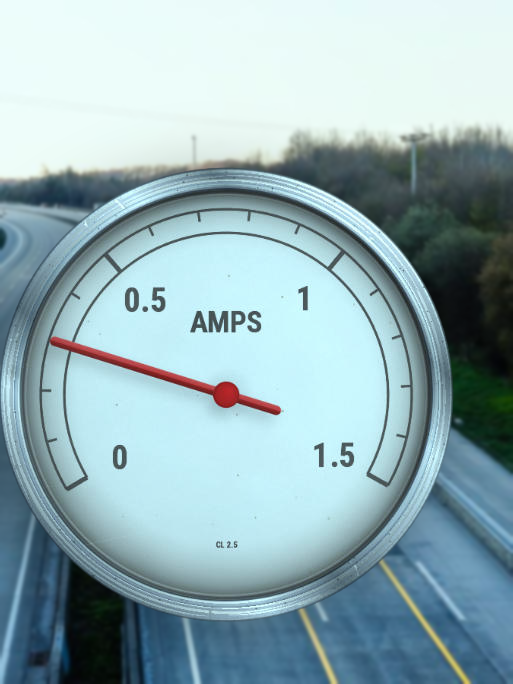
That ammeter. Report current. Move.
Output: 0.3 A
